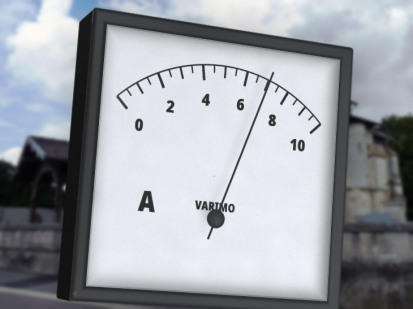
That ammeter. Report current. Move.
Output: 7 A
